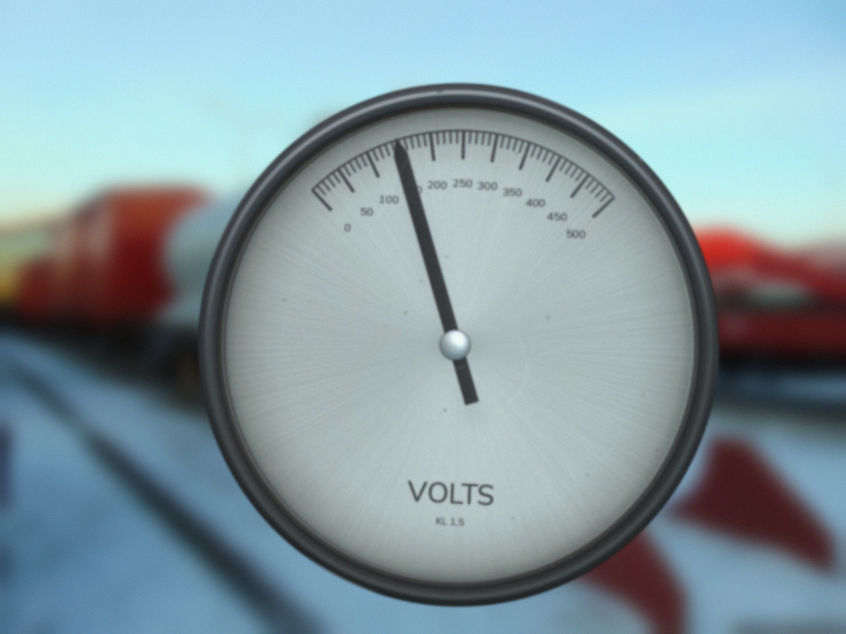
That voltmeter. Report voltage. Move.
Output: 150 V
